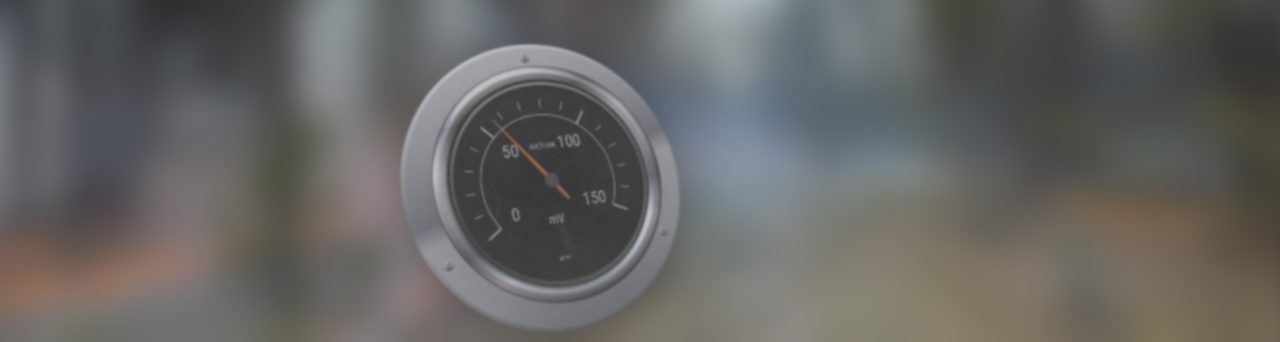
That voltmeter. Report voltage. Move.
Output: 55 mV
